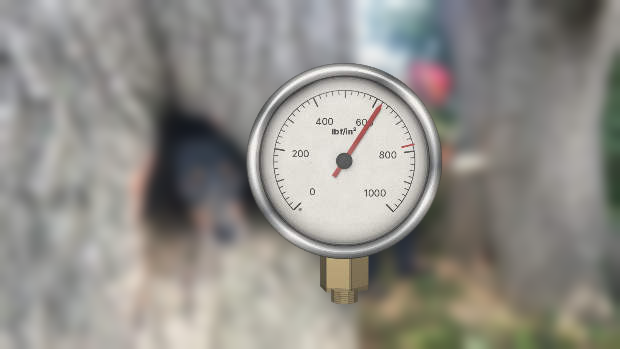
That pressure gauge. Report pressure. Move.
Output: 620 psi
